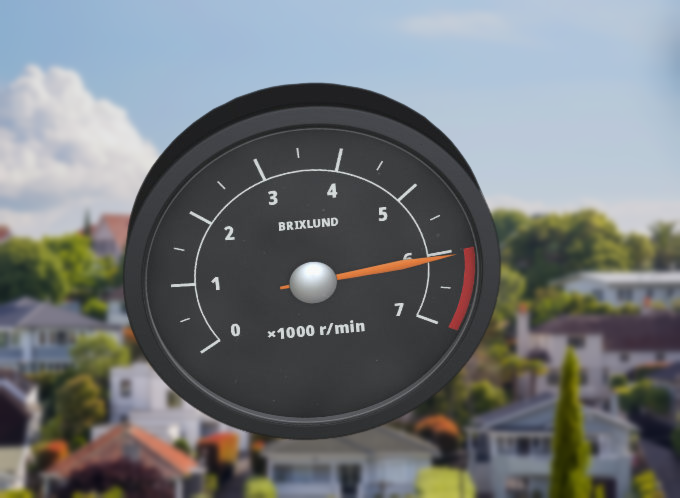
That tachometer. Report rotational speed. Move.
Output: 6000 rpm
